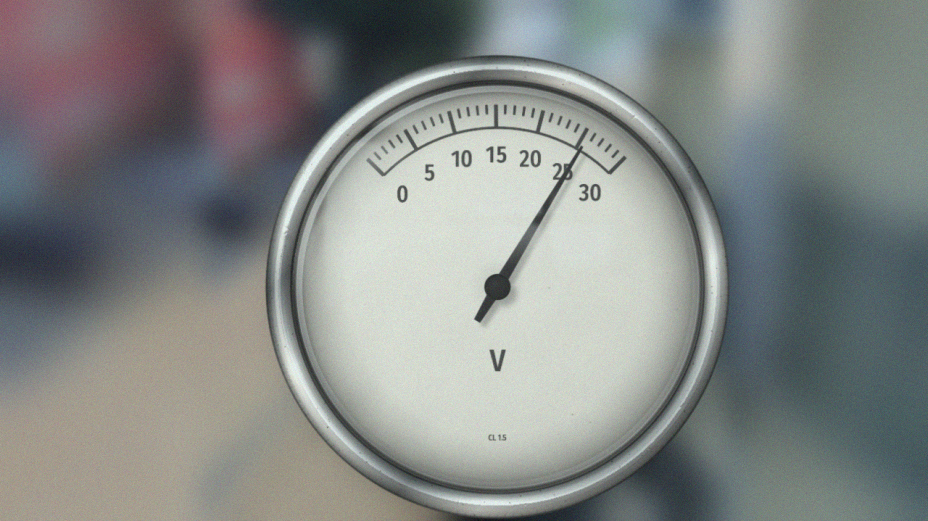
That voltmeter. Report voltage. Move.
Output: 25.5 V
